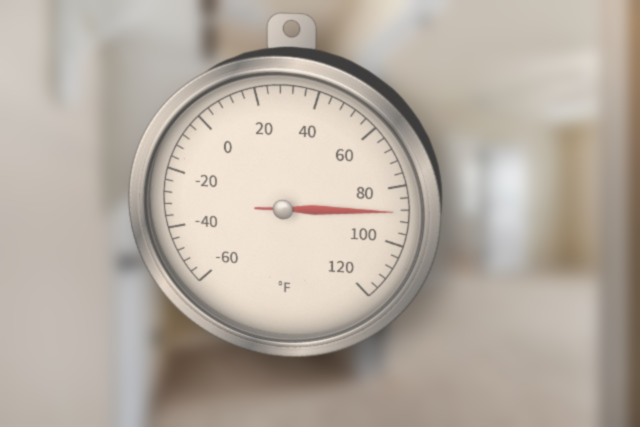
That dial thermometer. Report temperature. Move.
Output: 88 °F
